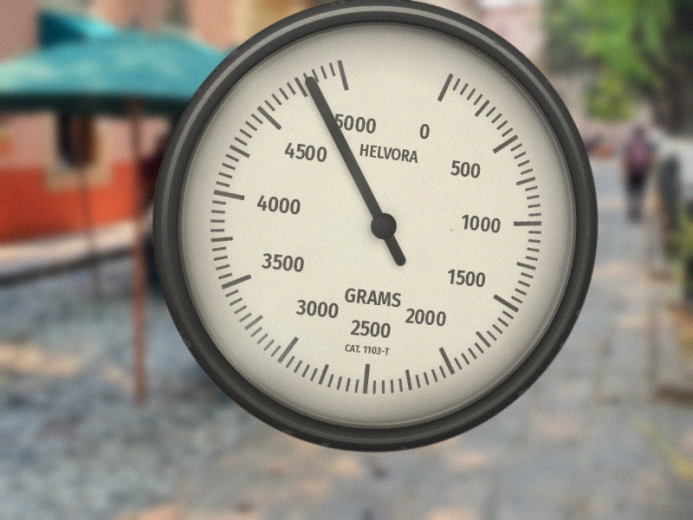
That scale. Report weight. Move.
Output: 4800 g
